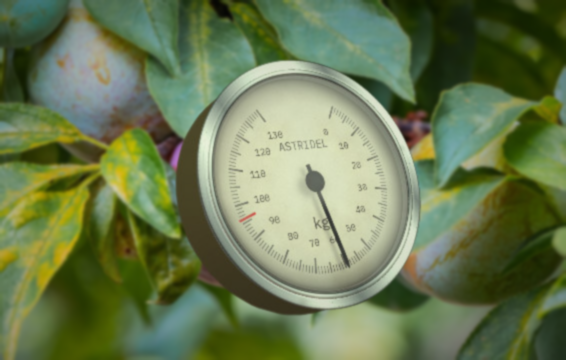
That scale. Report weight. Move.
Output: 60 kg
